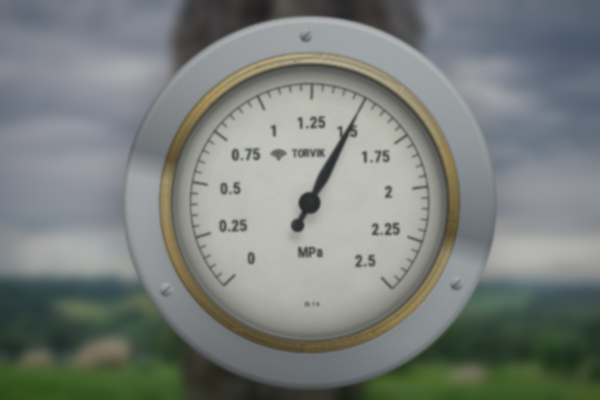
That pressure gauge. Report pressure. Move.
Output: 1.5 MPa
